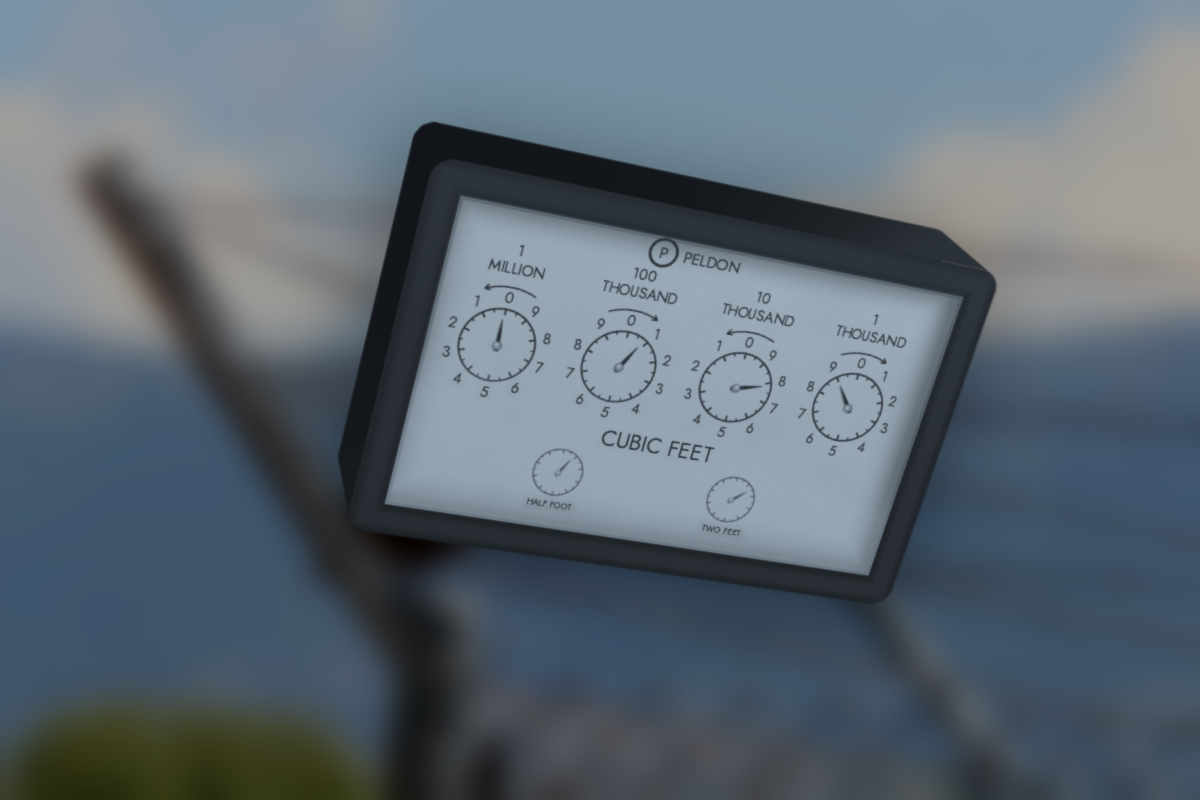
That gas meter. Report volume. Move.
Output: 7900 ft³
